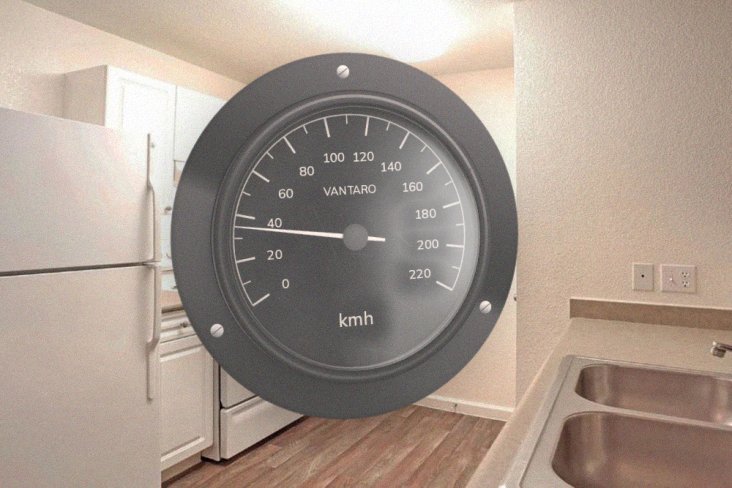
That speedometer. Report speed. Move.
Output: 35 km/h
